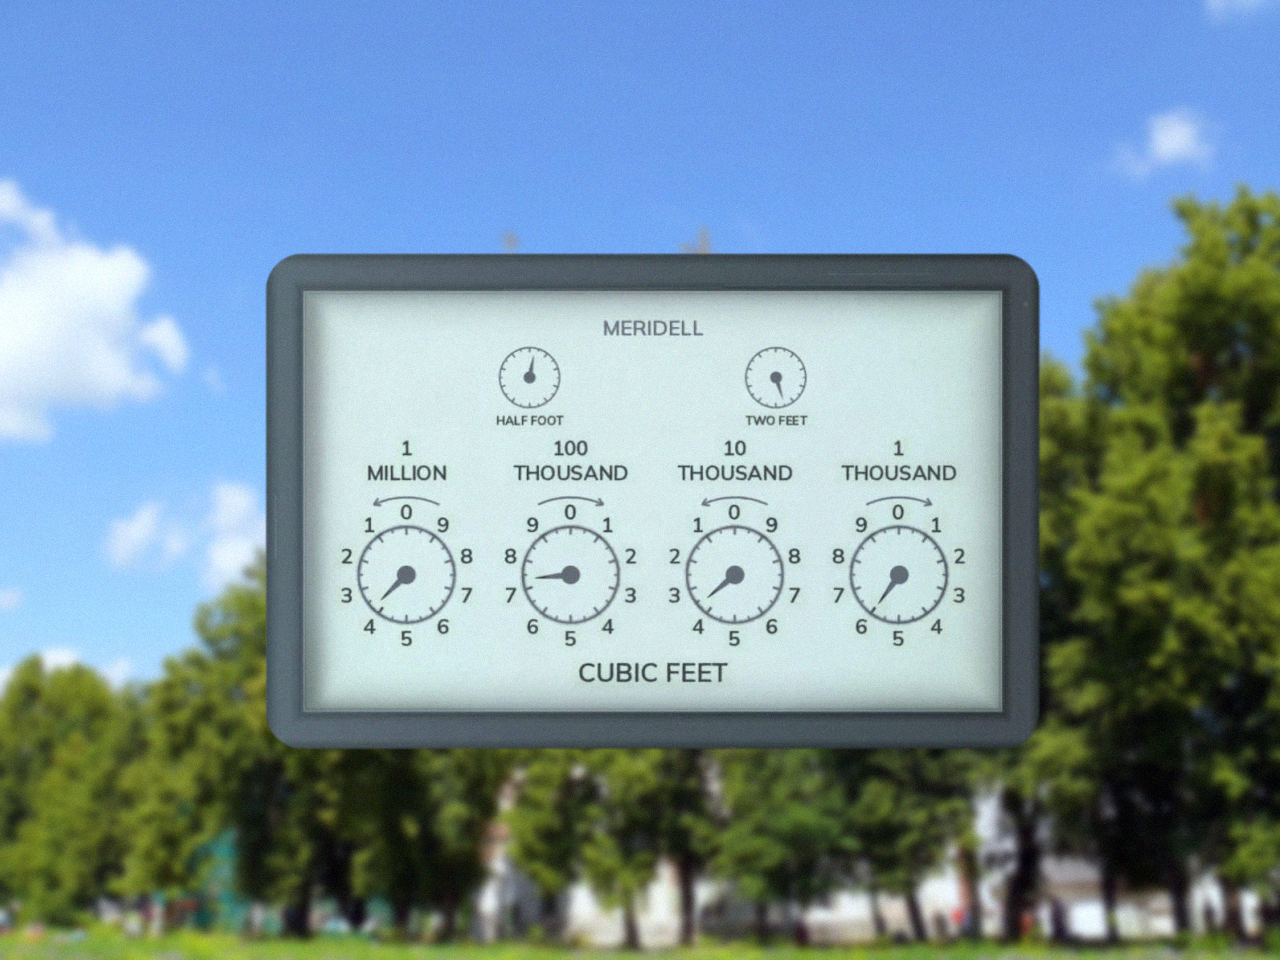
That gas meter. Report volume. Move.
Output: 373600 ft³
